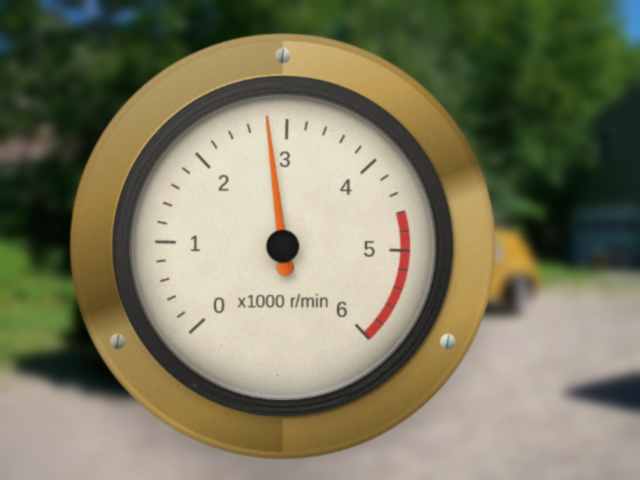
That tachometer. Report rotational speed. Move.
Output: 2800 rpm
